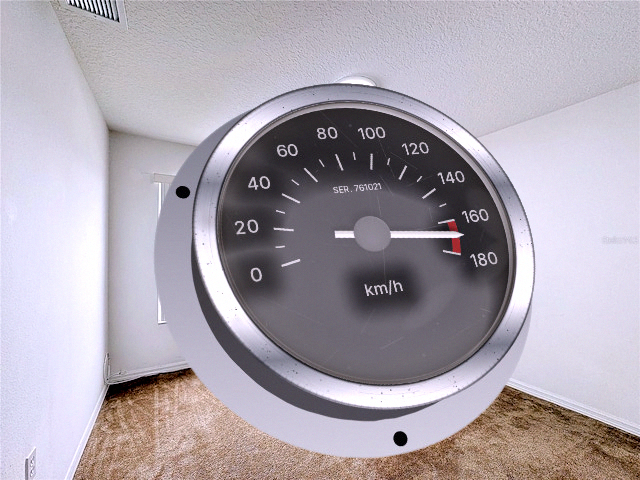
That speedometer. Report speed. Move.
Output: 170 km/h
